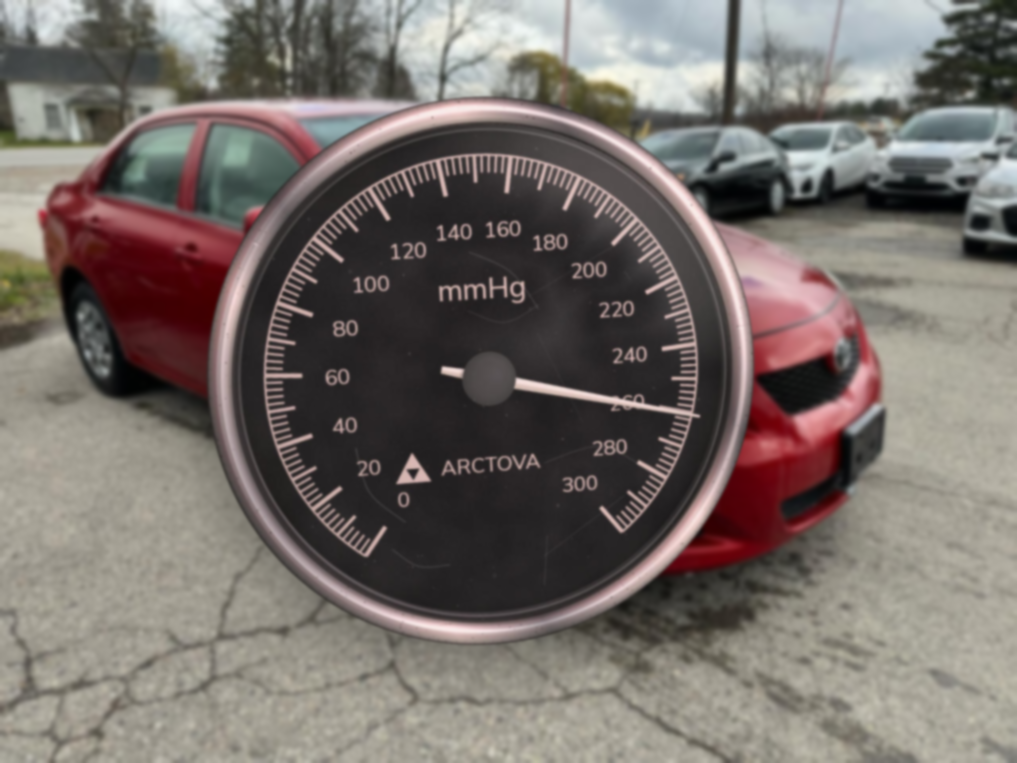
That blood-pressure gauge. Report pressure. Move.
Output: 260 mmHg
